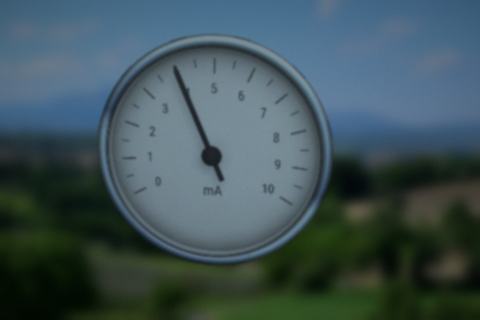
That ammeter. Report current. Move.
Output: 4 mA
